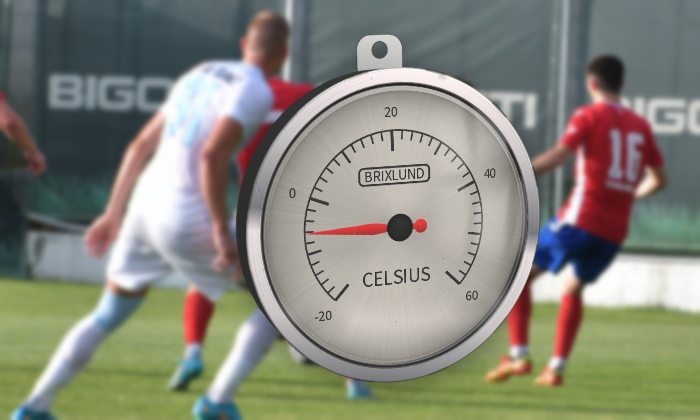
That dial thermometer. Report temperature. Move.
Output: -6 °C
